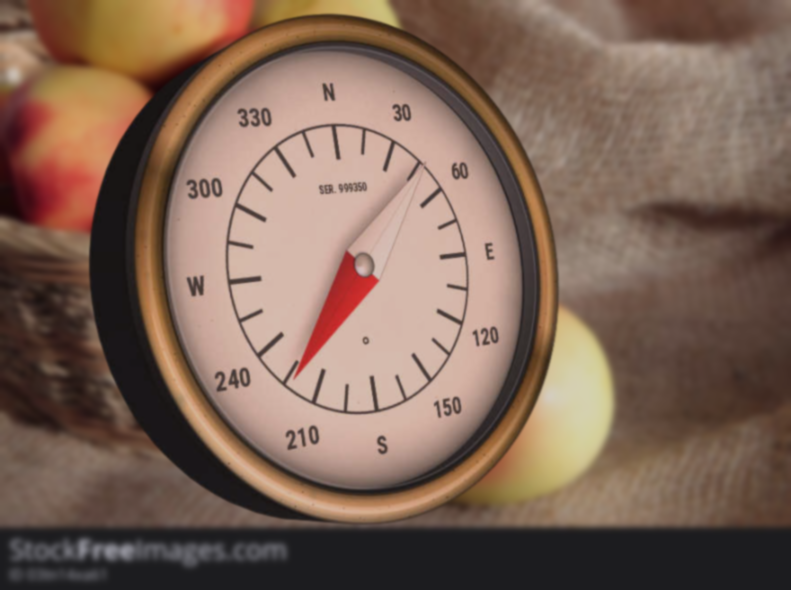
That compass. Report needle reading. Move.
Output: 225 °
